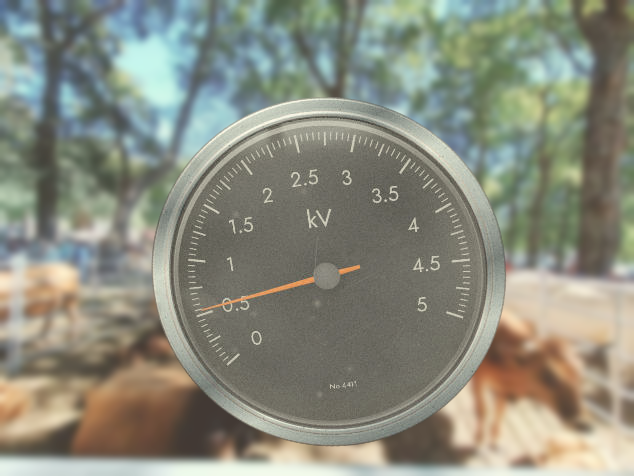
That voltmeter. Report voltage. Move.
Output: 0.55 kV
